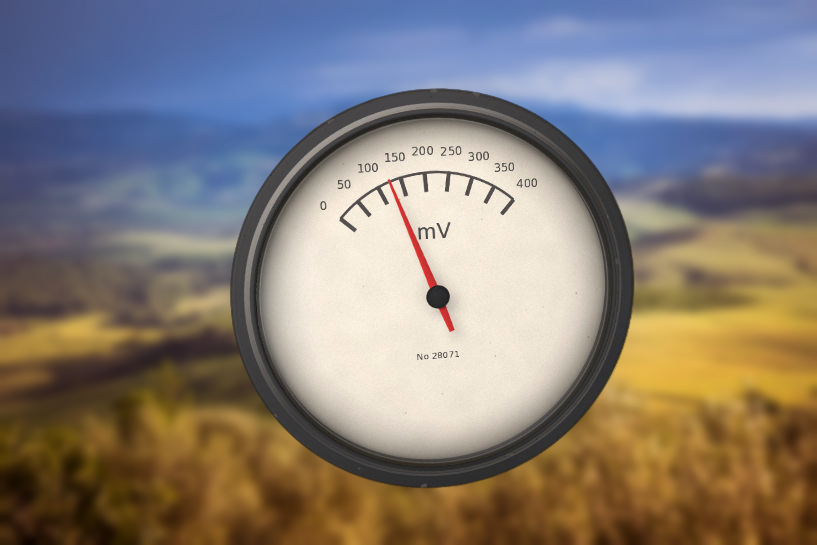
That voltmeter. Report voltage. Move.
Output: 125 mV
